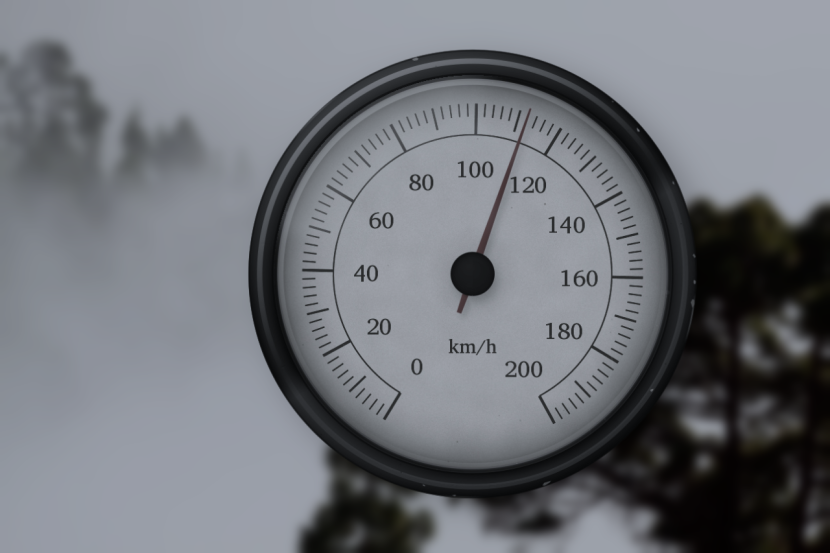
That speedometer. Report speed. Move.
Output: 112 km/h
